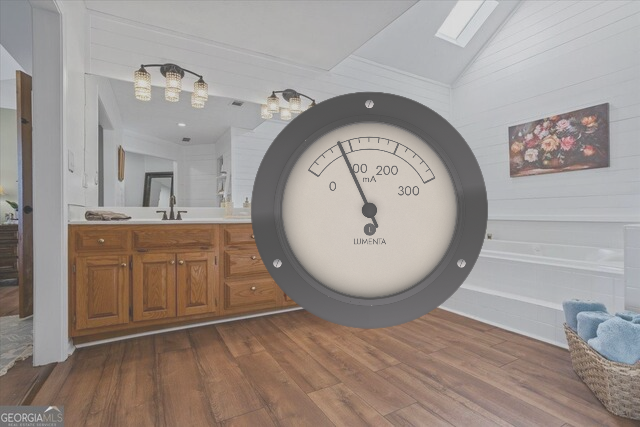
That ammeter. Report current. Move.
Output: 80 mA
